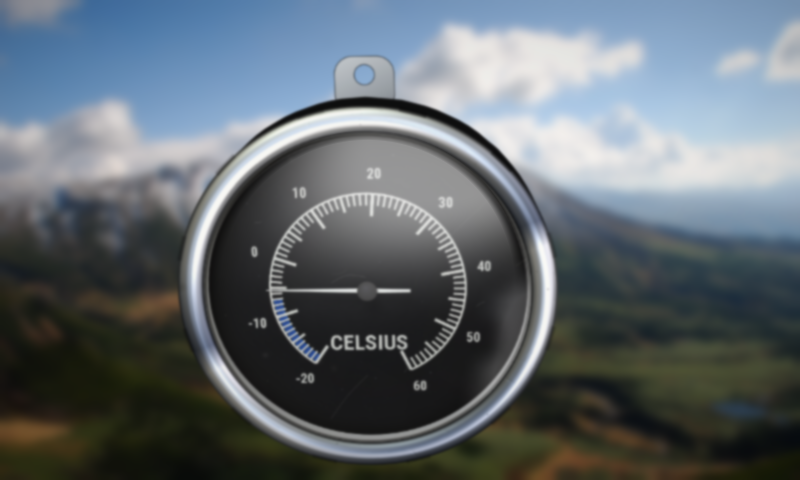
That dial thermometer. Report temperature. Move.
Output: -5 °C
